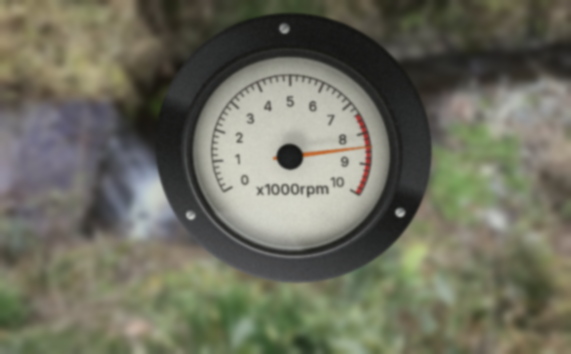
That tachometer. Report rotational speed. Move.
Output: 8400 rpm
